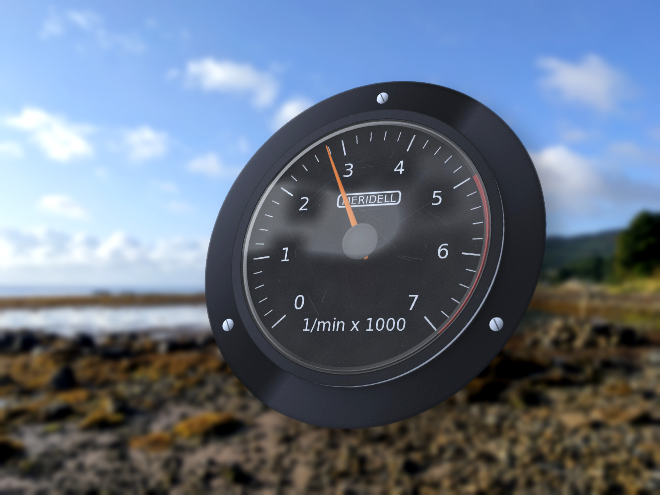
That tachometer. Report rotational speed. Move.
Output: 2800 rpm
